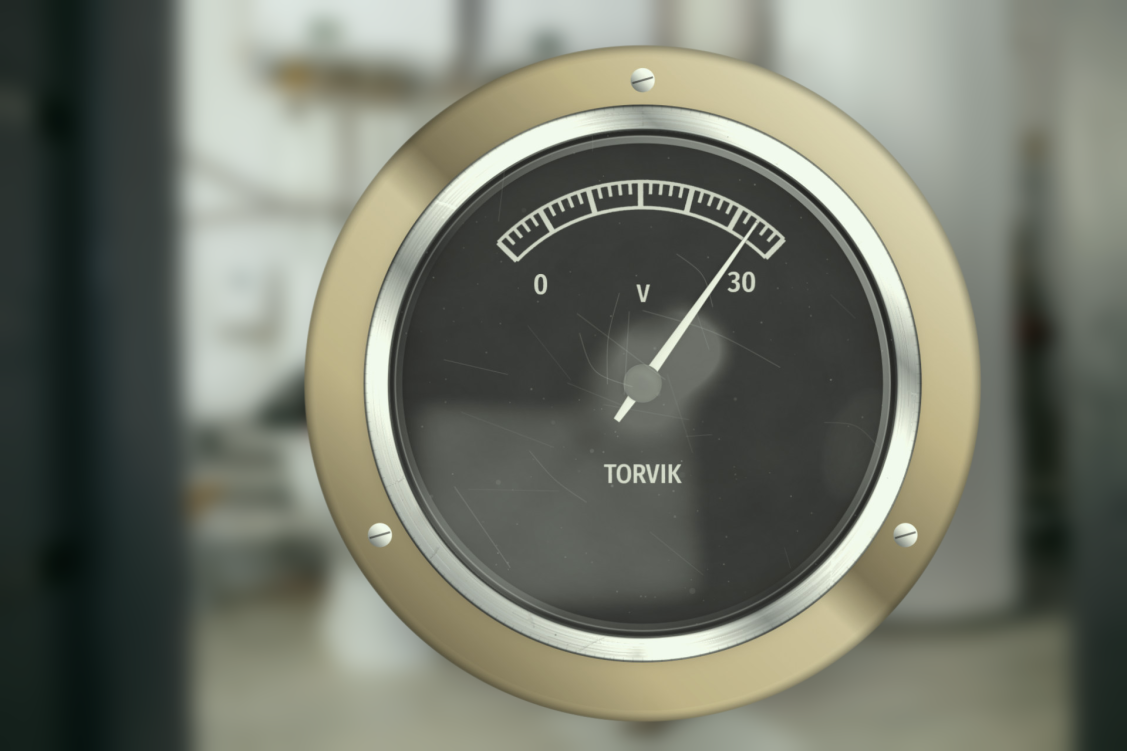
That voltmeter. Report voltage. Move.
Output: 27 V
